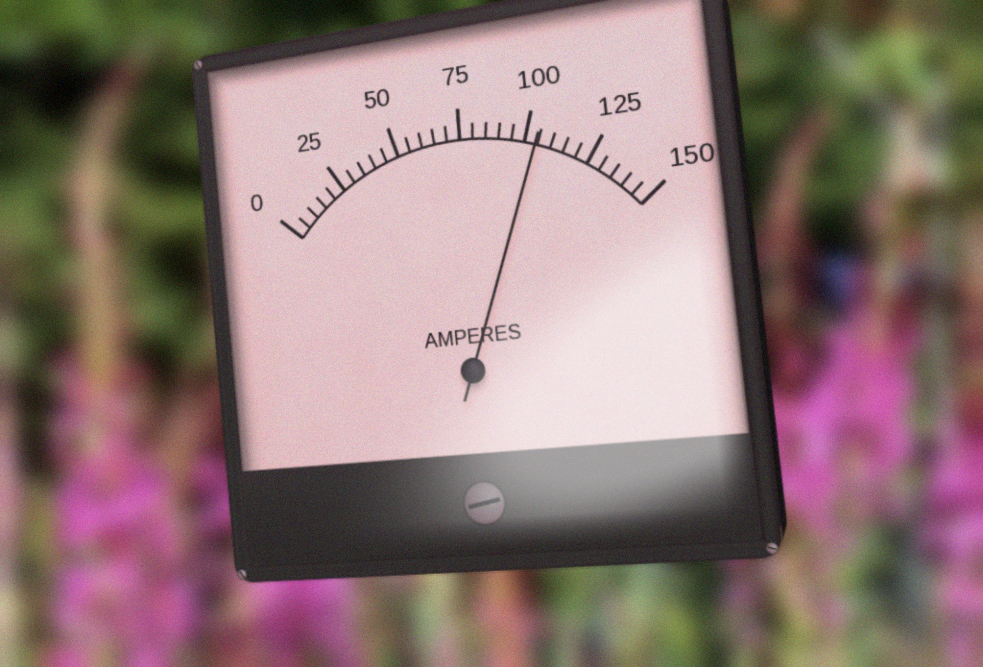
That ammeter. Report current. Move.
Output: 105 A
